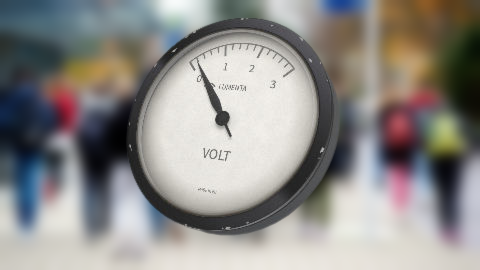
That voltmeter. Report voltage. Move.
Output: 0.2 V
